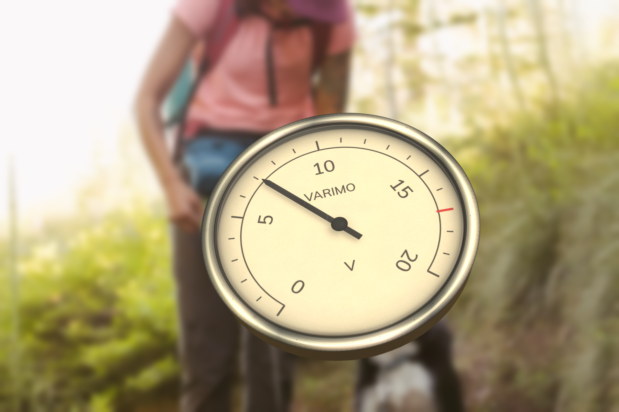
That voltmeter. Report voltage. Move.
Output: 7 V
